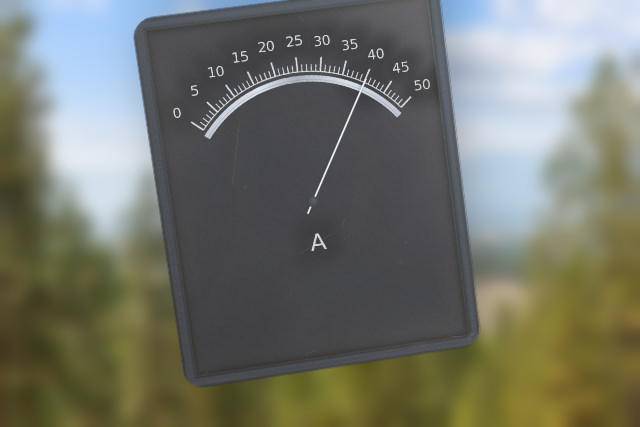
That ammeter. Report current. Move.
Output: 40 A
